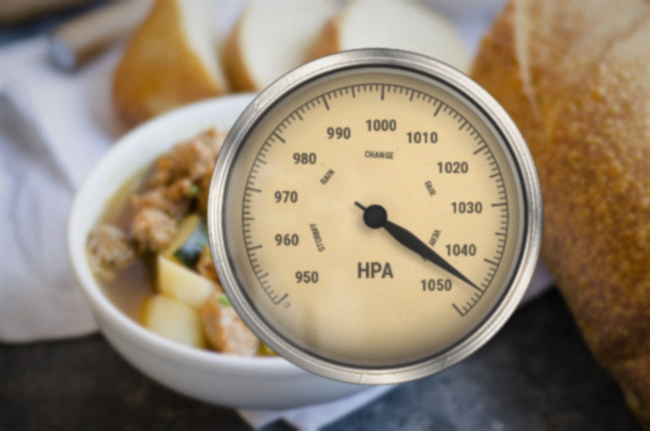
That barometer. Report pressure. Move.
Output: 1045 hPa
